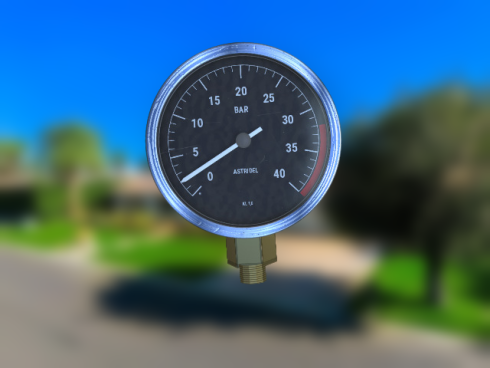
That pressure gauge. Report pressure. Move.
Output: 2 bar
